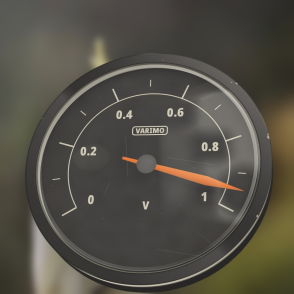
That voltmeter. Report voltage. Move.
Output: 0.95 V
